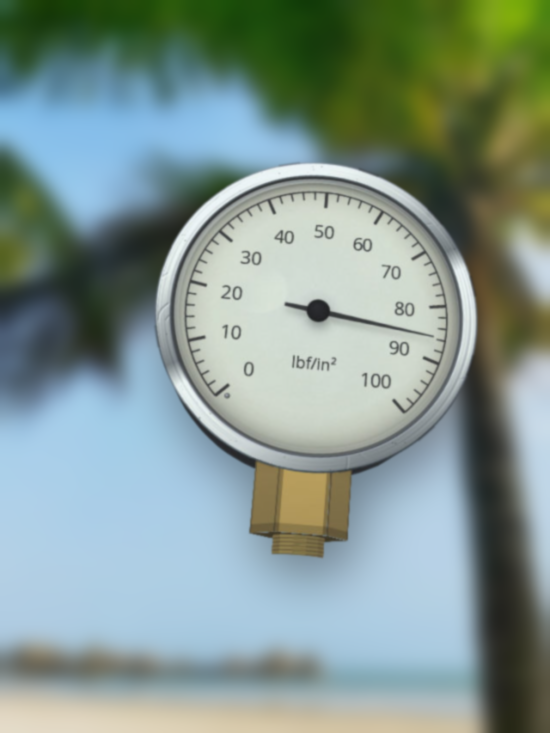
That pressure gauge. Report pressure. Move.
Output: 86 psi
